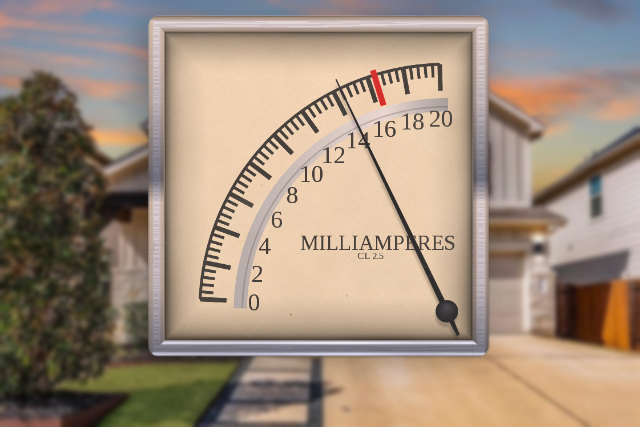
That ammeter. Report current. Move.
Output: 14.4 mA
